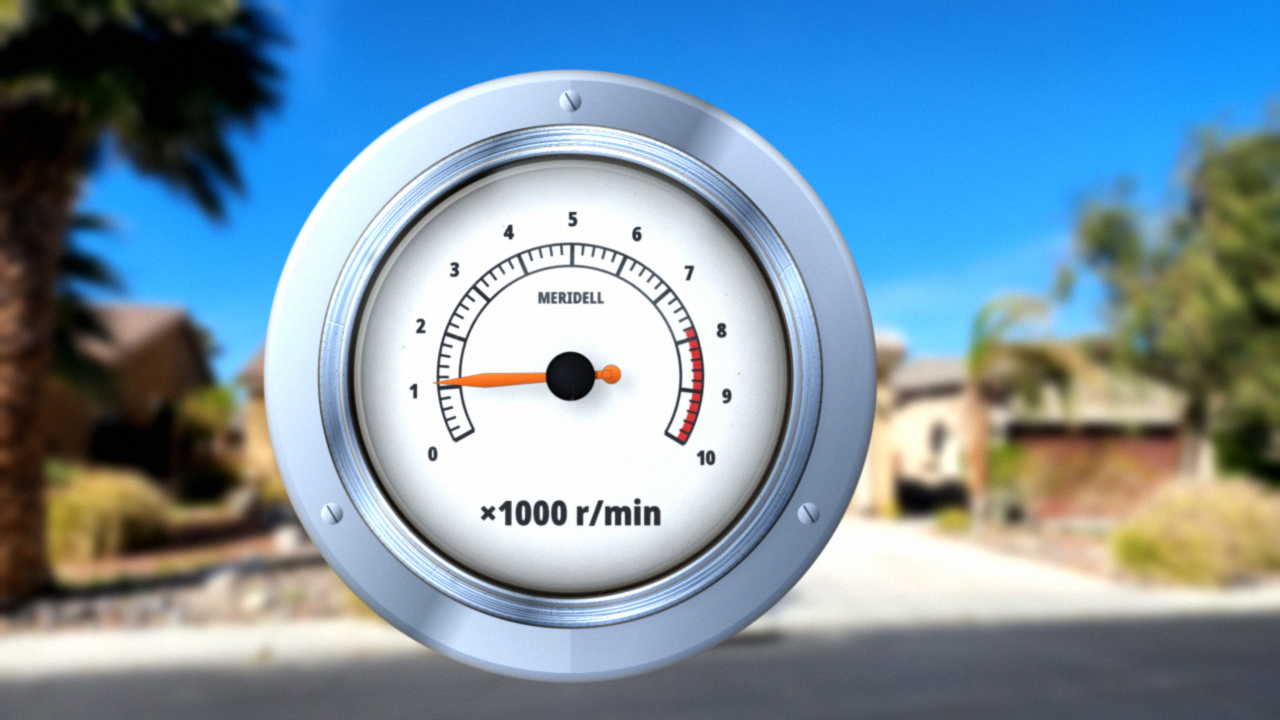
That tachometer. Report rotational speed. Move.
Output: 1100 rpm
